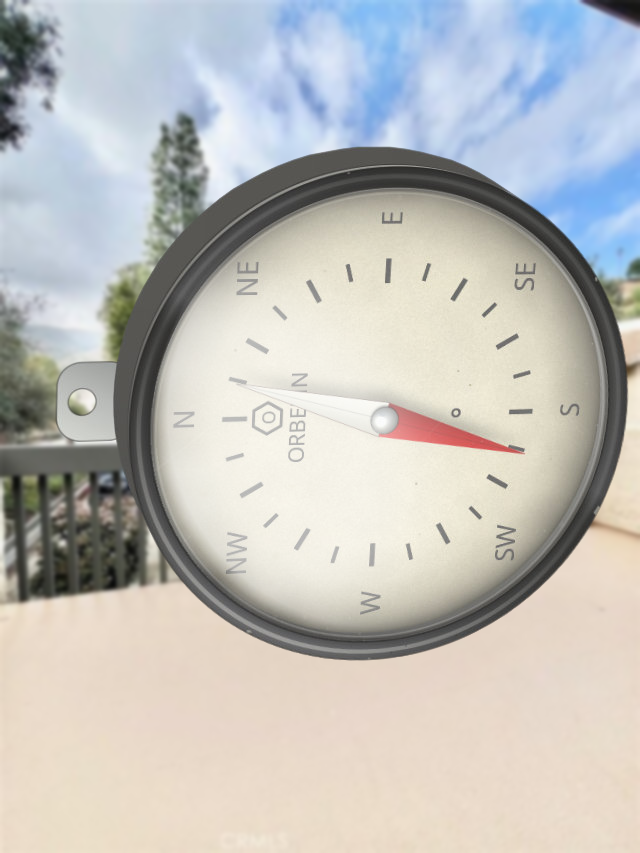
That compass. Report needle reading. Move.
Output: 195 °
